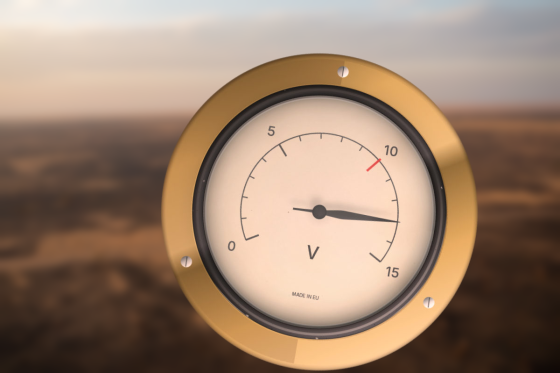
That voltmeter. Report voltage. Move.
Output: 13 V
